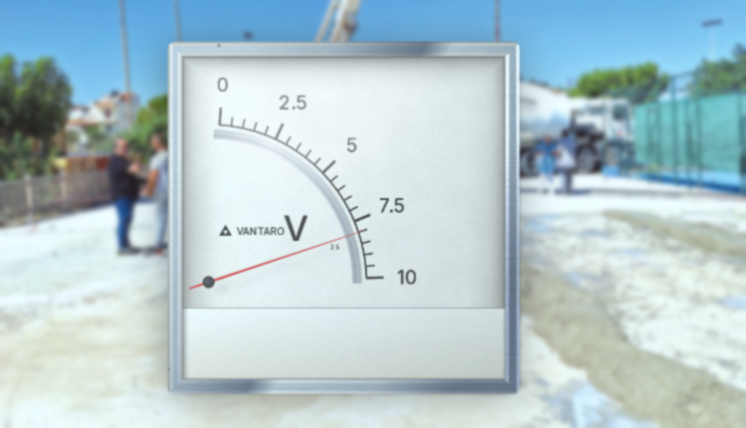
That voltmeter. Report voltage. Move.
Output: 8 V
